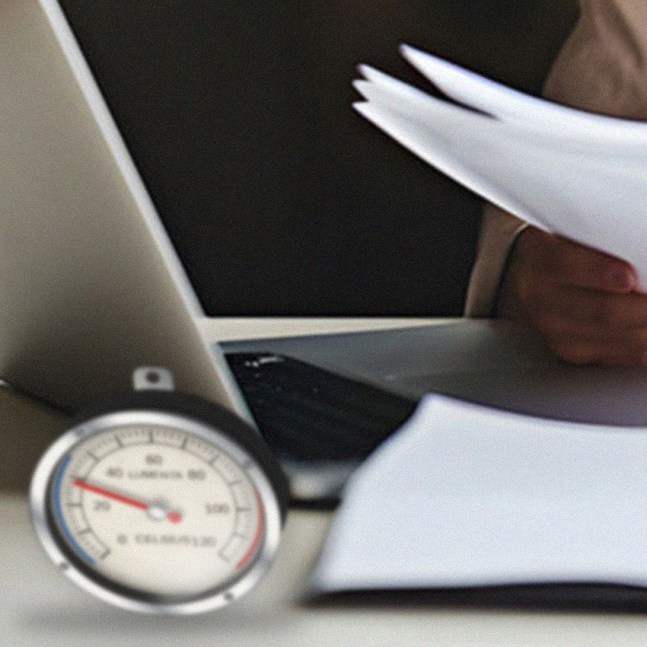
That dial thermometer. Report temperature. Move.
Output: 30 °C
